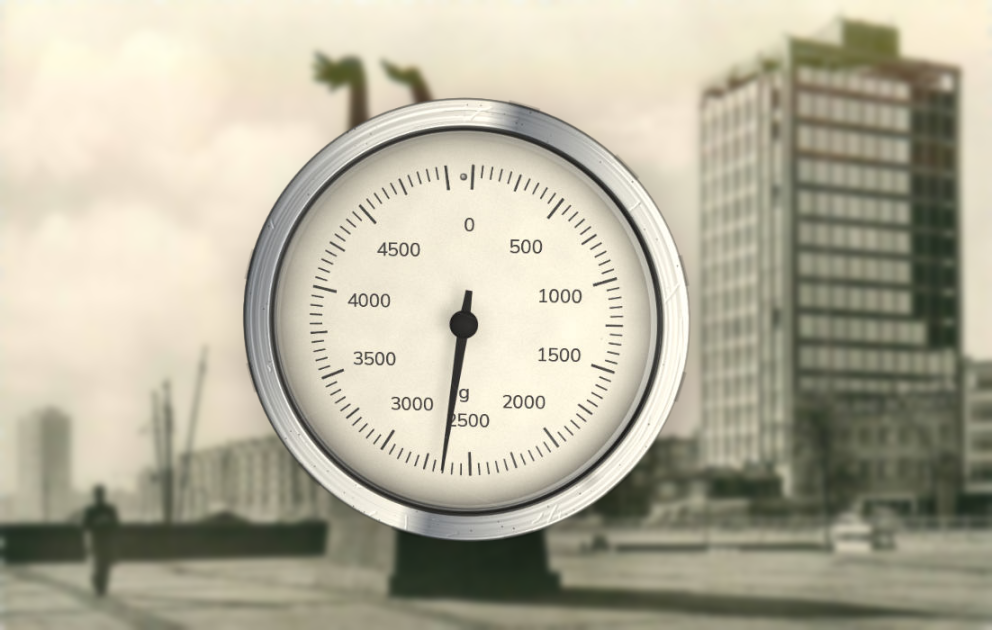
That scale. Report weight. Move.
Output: 2650 g
